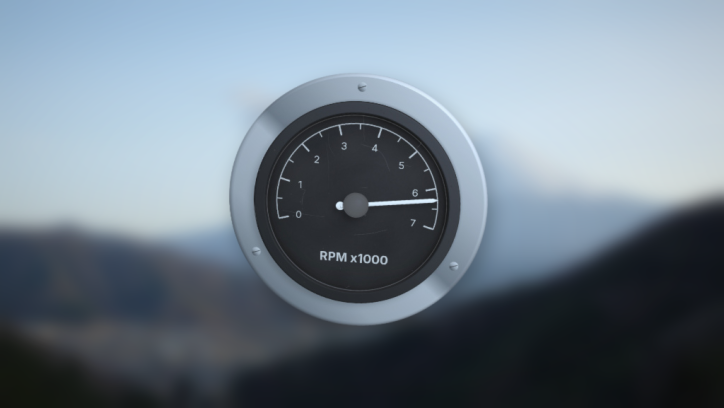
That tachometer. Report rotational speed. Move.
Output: 6250 rpm
